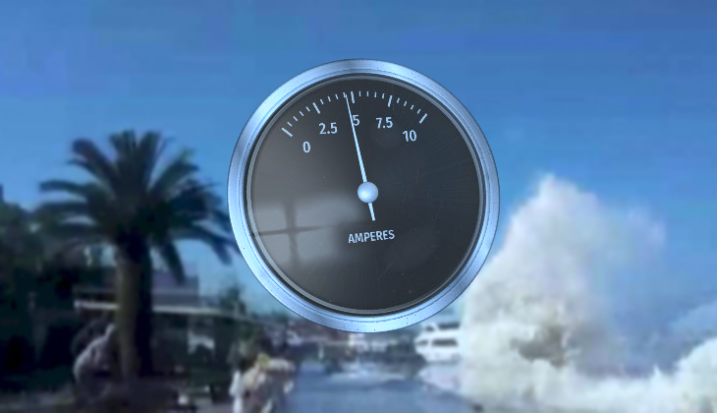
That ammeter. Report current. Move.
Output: 4.5 A
